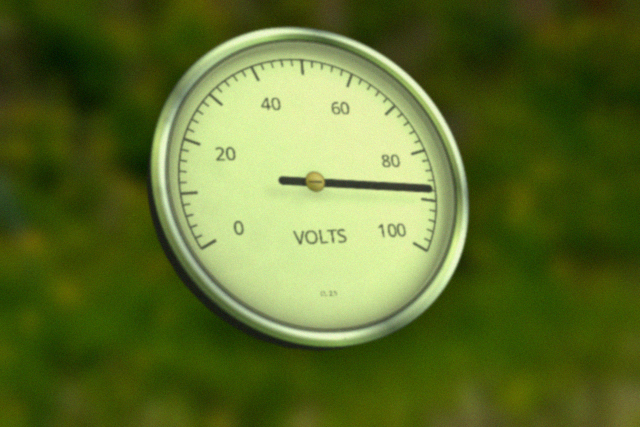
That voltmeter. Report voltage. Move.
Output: 88 V
